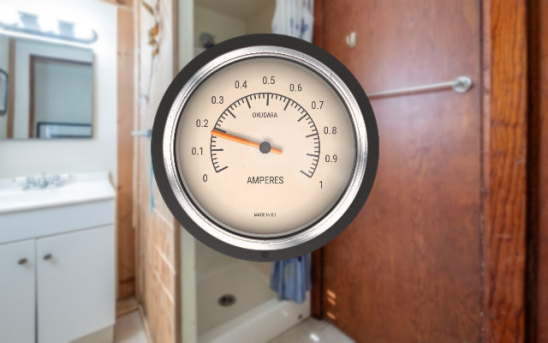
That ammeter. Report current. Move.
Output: 0.18 A
